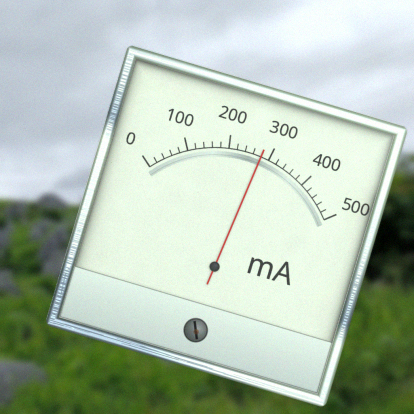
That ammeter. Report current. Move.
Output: 280 mA
